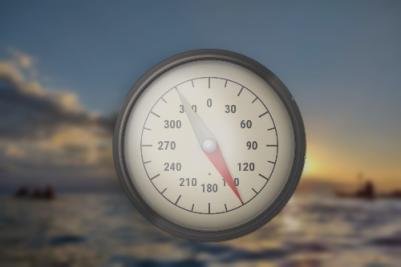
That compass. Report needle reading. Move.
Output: 150 °
